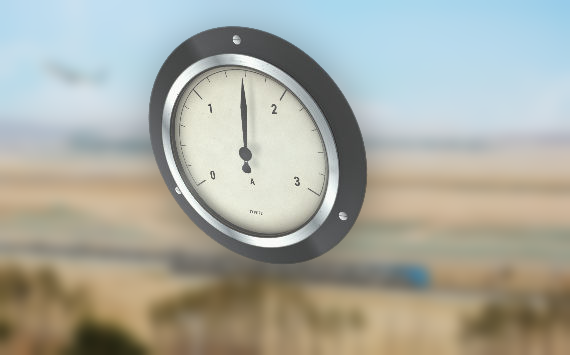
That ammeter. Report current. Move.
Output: 1.6 A
